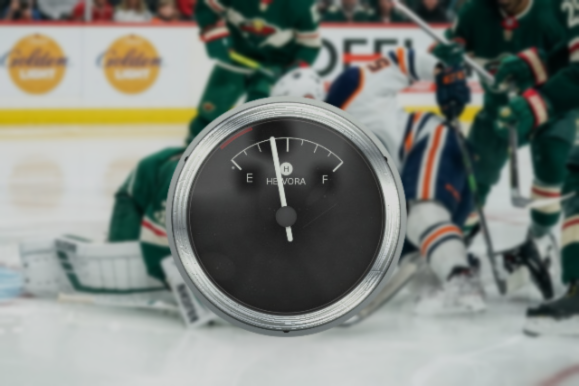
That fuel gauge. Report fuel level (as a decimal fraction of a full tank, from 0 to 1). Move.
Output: 0.375
